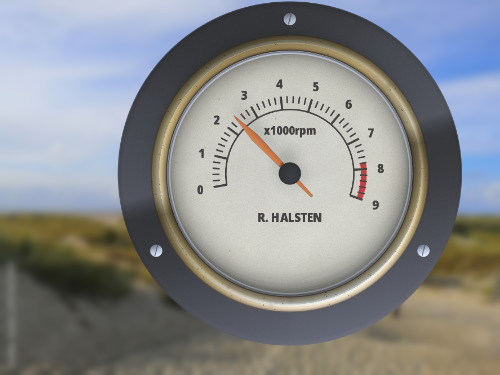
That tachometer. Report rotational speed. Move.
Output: 2400 rpm
